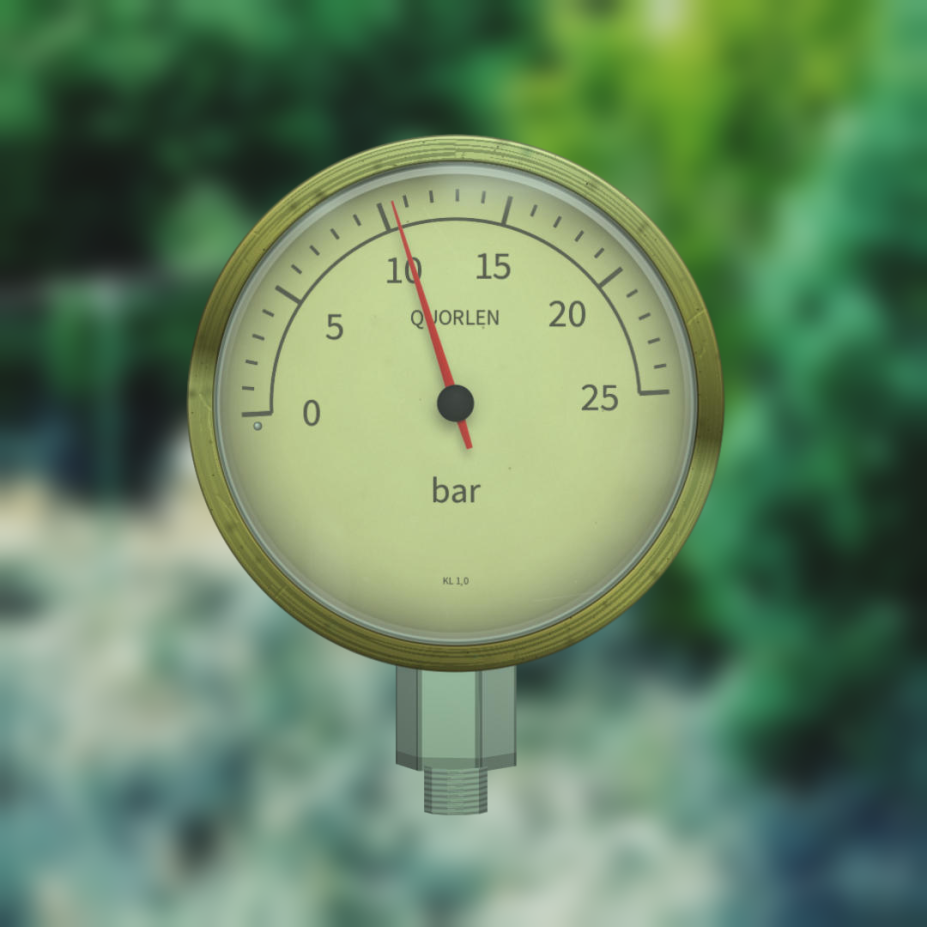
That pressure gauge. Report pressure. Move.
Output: 10.5 bar
